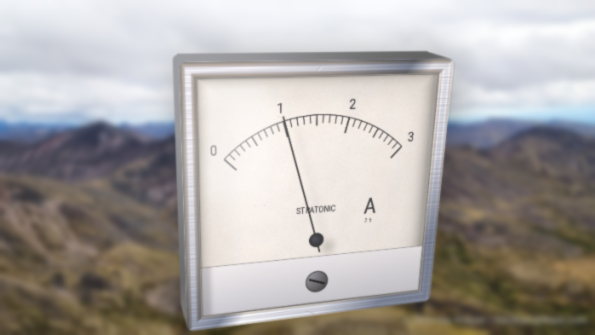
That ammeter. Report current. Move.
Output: 1 A
